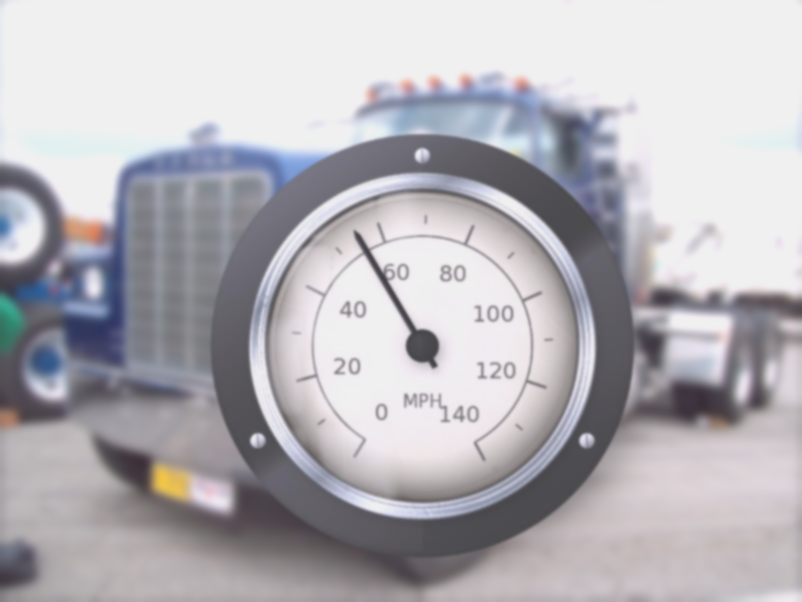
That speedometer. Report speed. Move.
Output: 55 mph
